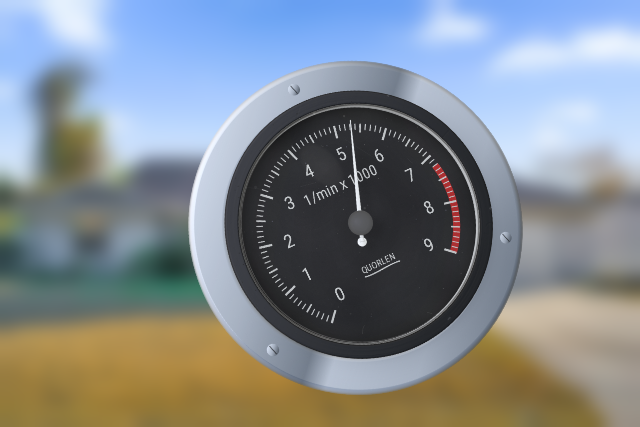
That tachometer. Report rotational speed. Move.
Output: 5300 rpm
